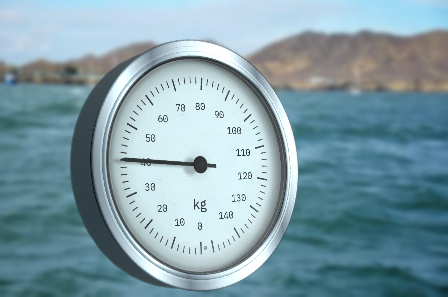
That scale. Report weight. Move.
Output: 40 kg
